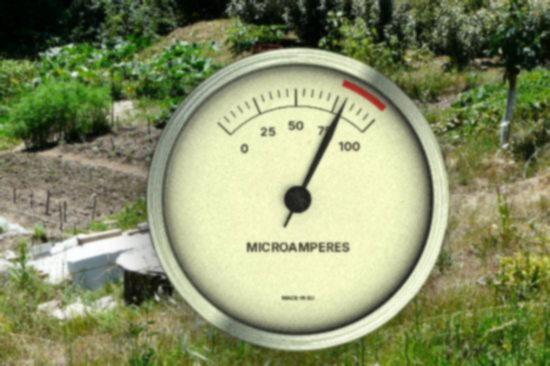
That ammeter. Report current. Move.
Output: 80 µA
